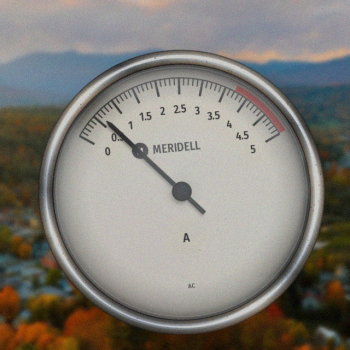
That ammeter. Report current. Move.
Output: 0.6 A
